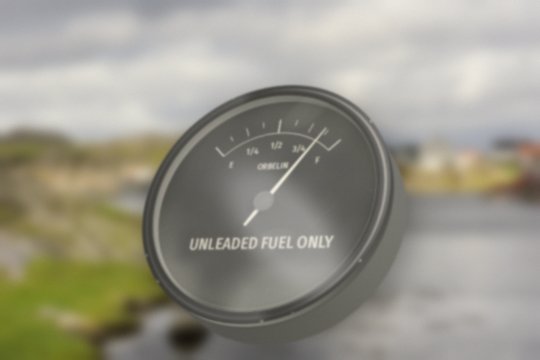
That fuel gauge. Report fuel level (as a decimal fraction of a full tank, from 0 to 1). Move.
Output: 0.875
